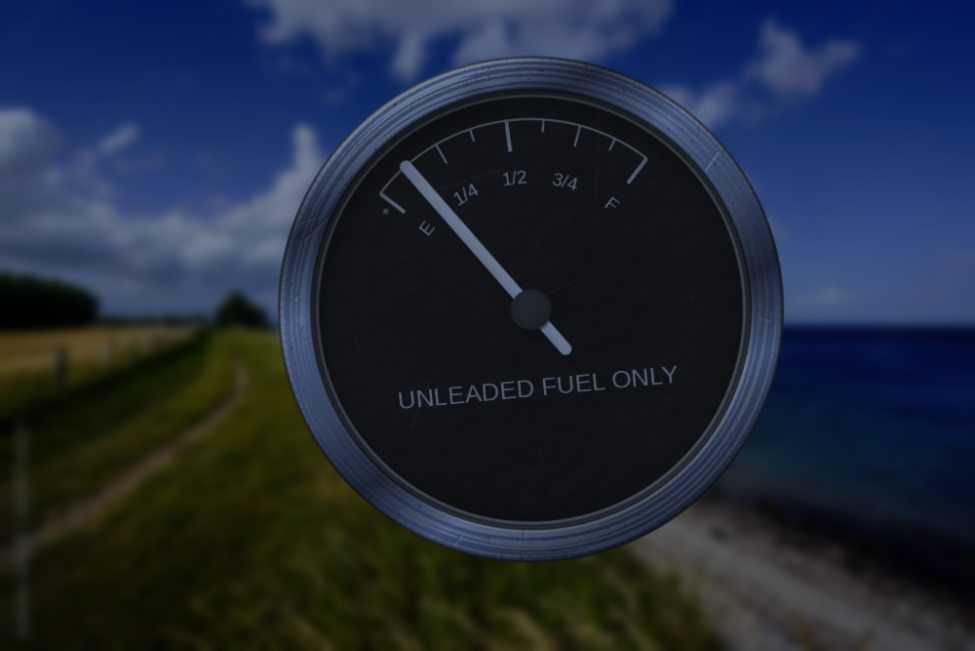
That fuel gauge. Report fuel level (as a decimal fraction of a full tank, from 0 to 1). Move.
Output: 0.125
